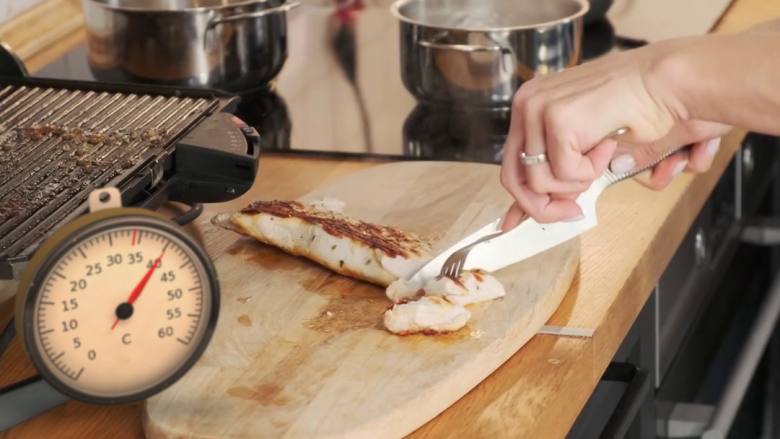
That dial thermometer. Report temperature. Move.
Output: 40 °C
